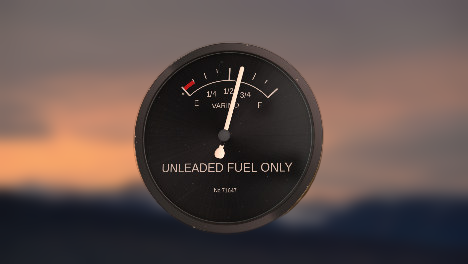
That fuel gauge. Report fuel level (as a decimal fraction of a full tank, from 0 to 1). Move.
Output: 0.625
